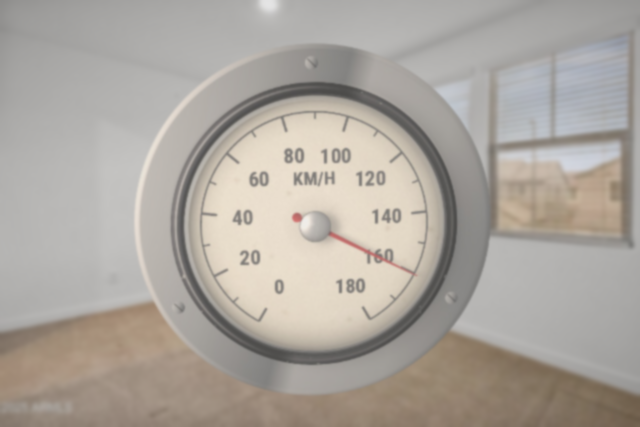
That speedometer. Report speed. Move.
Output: 160 km/h
